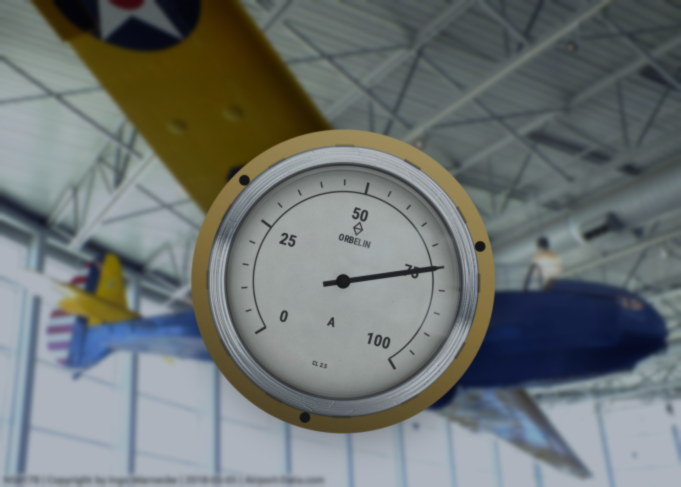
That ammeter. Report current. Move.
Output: 75 A
